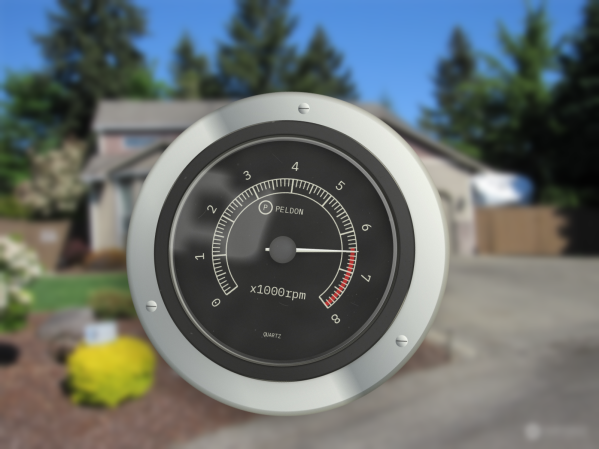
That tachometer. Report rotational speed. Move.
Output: 6500 rpm
